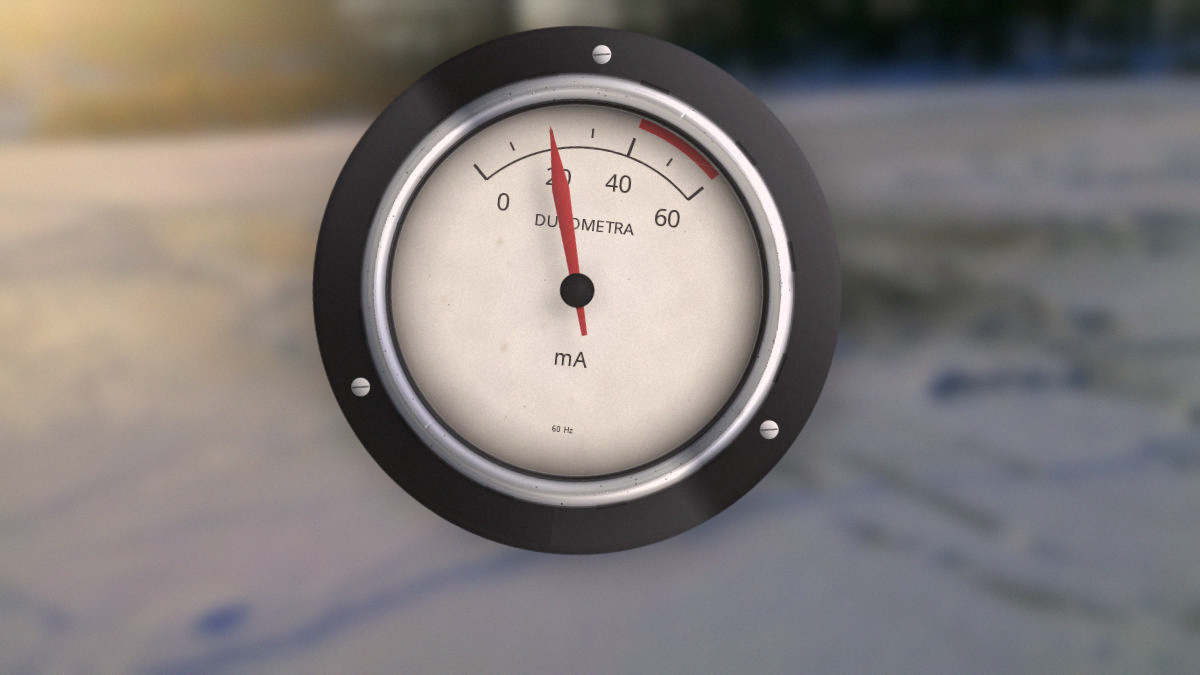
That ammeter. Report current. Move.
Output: 20 mA
